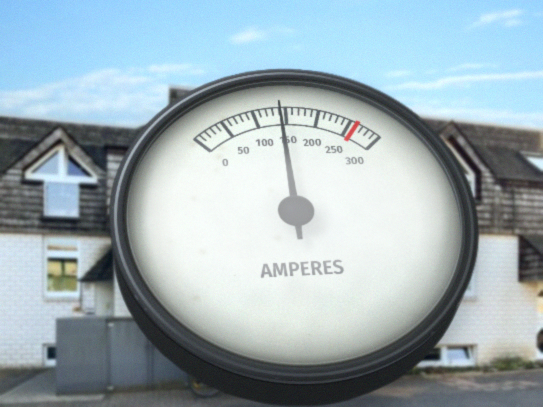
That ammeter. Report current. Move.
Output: 140 A
